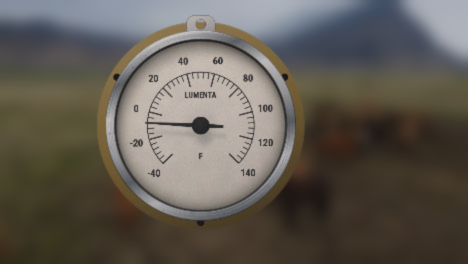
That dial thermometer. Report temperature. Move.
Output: -8 °F
